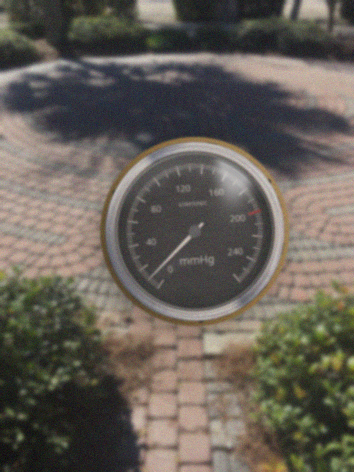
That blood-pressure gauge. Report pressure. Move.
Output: 10 mmHg
